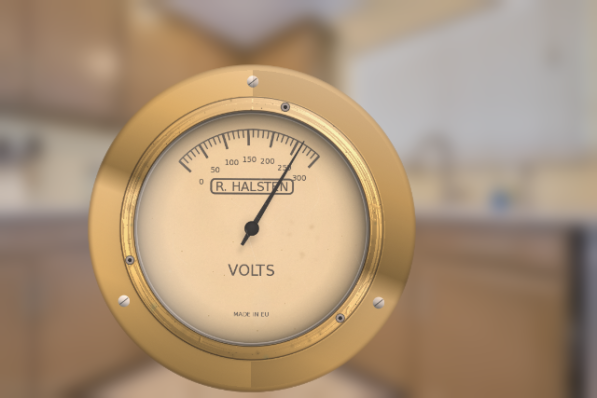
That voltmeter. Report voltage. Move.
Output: 260 V
